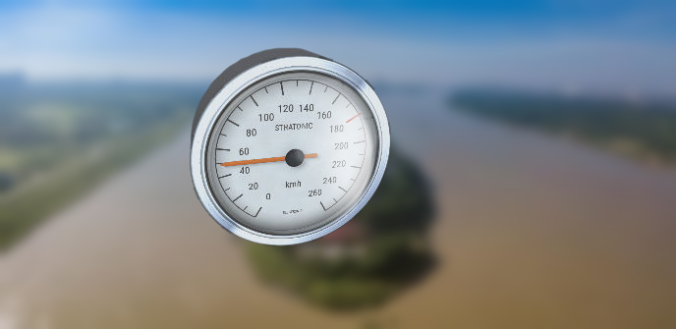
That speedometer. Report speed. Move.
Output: 50 km/h
